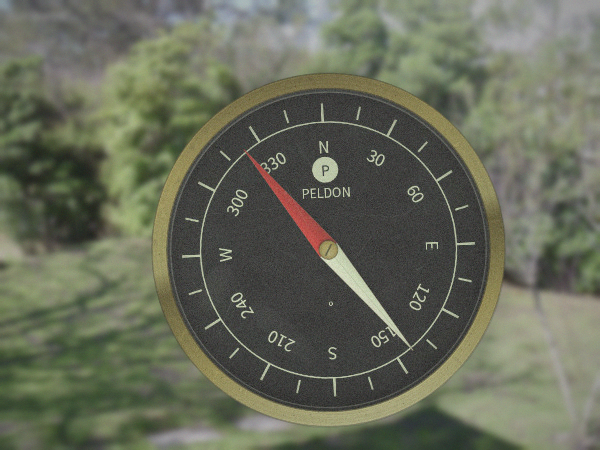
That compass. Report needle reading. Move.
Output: 322.5 °
